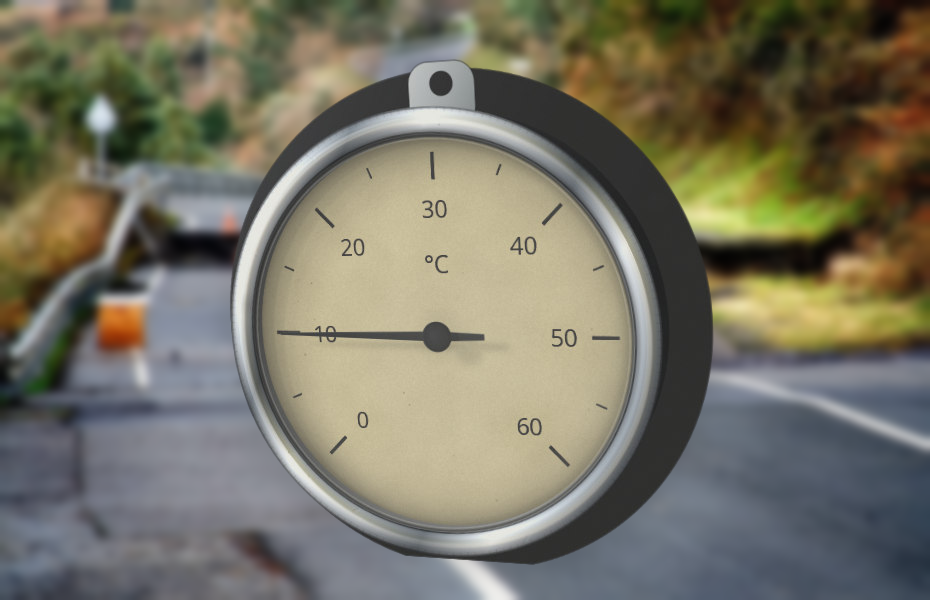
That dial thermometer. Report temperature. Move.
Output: 10 °C
